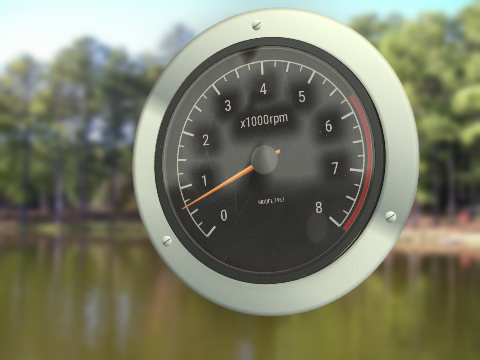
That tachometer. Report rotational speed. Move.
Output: 625 rpm
